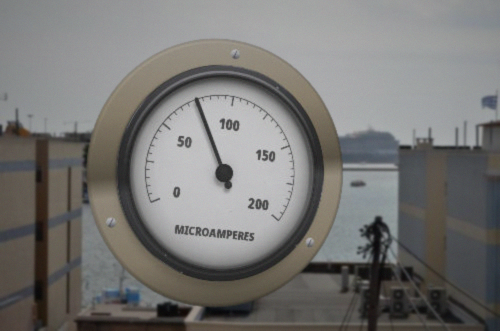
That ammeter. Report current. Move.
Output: 75 µA
